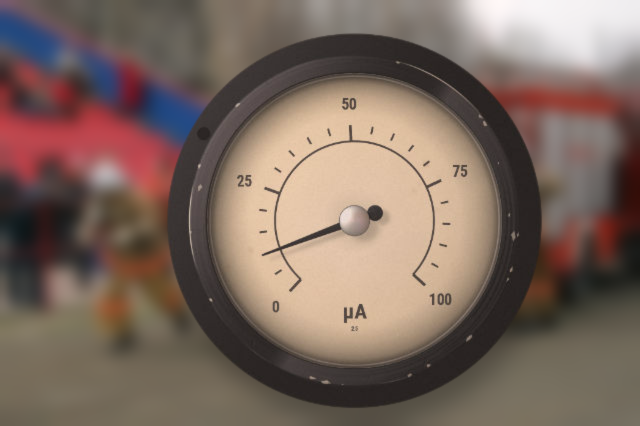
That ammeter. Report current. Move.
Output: 10 µA
